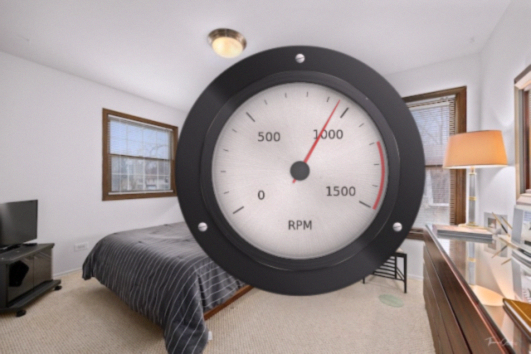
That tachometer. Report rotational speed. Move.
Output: 950 rpm
